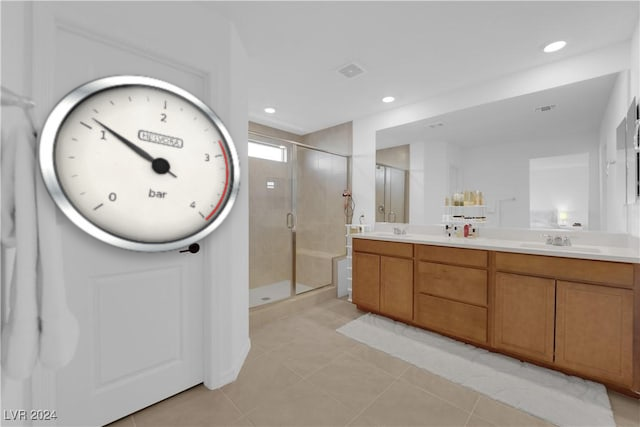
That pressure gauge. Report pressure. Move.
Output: 1.1 bar
